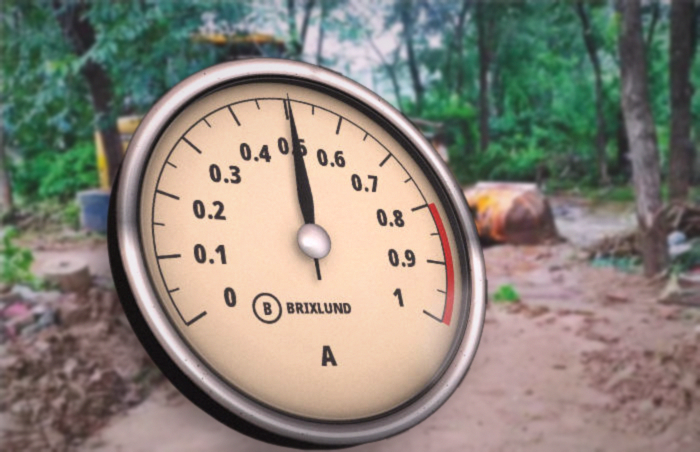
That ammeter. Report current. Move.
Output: 0.5 A
